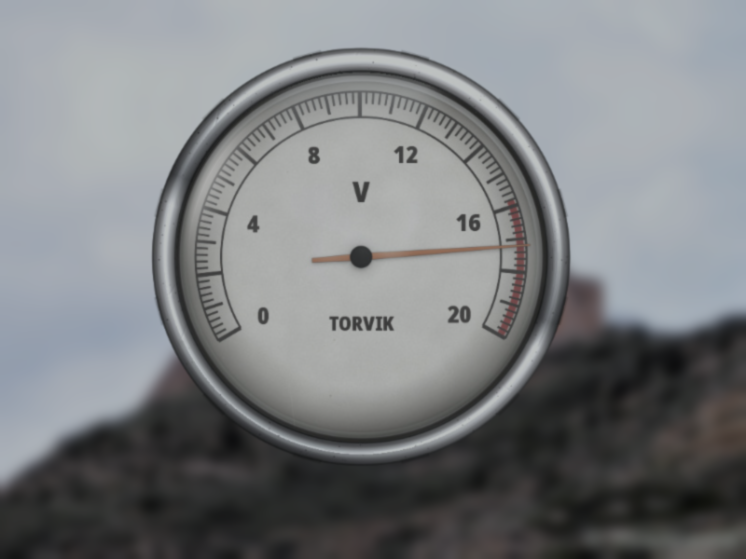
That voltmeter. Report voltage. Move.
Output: 17.2 V
